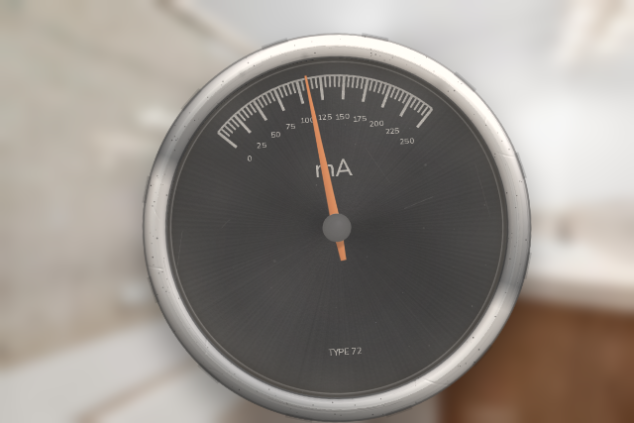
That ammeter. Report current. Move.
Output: 110 mA
